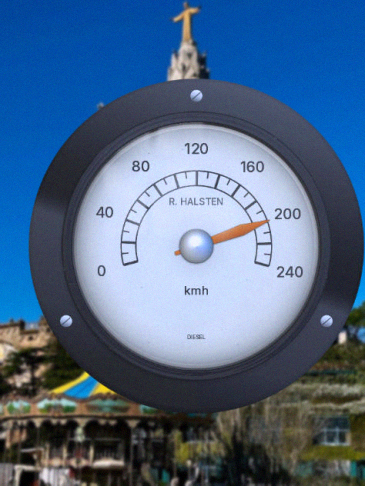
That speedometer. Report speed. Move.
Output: 200 km/h
